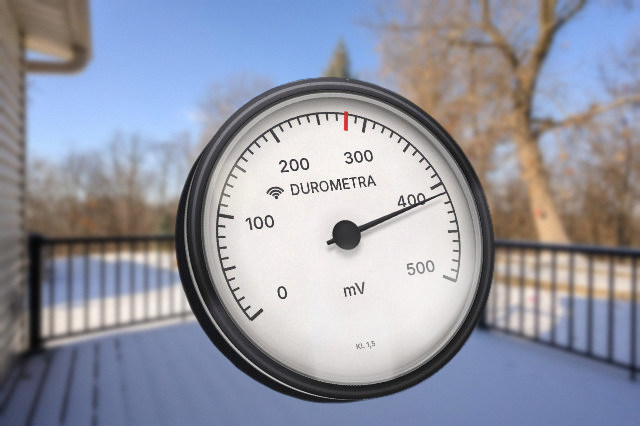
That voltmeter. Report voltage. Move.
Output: 410 mV
